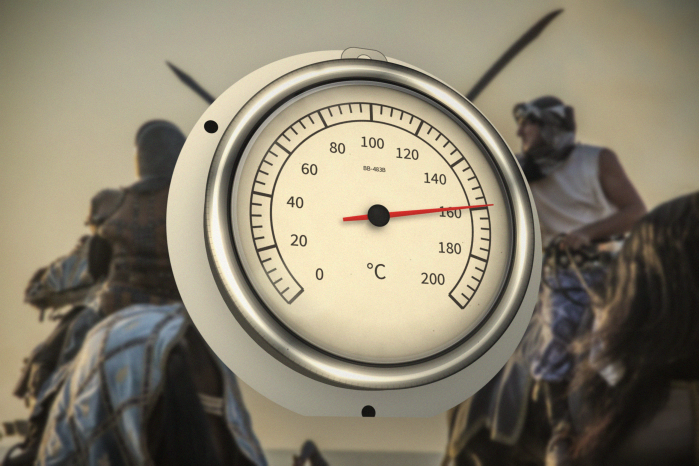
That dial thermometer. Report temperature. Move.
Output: 160 °C
